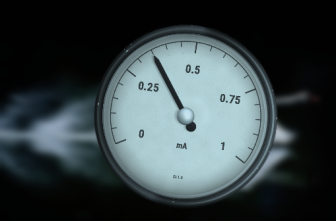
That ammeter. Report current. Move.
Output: 0.35 mA
